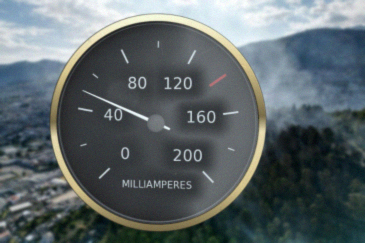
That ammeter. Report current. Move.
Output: 50 mA
